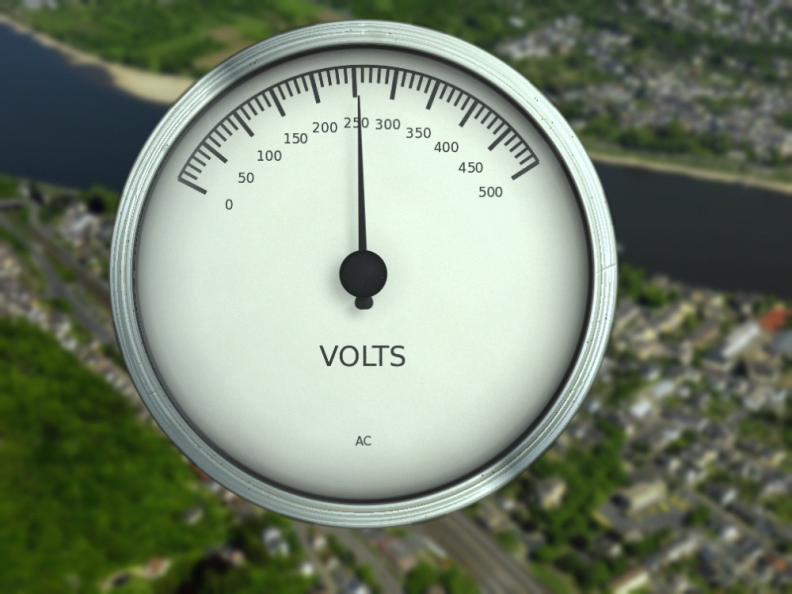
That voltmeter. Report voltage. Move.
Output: 255 V
